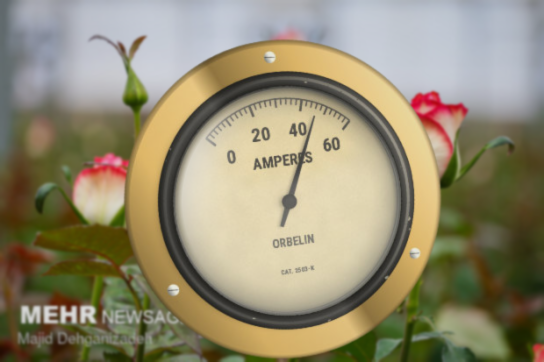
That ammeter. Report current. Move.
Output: 46 A
